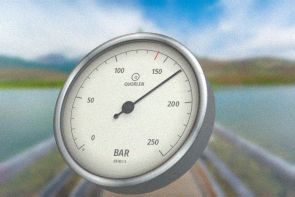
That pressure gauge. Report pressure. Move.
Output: 170 bar
